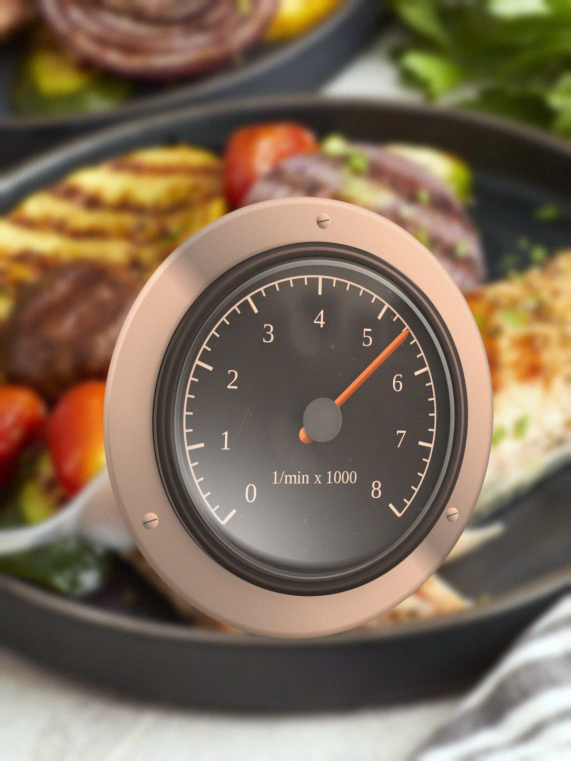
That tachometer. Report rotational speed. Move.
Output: 5400 rpm
